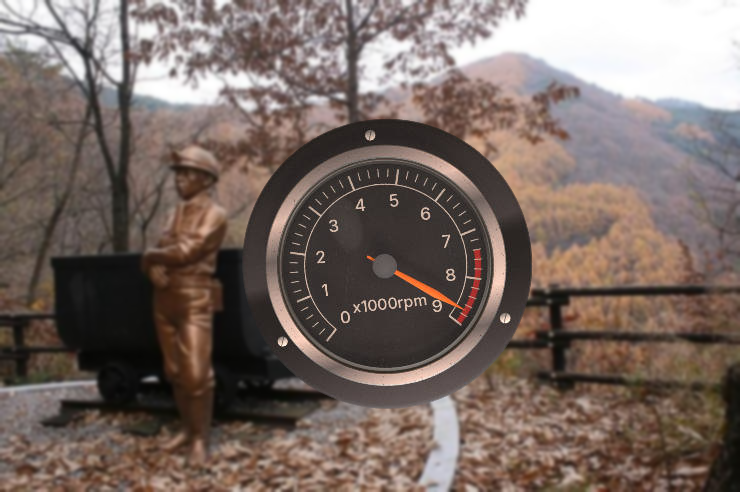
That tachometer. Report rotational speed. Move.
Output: 8700 rpm
